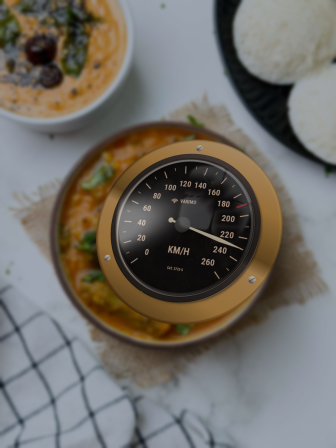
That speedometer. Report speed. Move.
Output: 230 km/h
